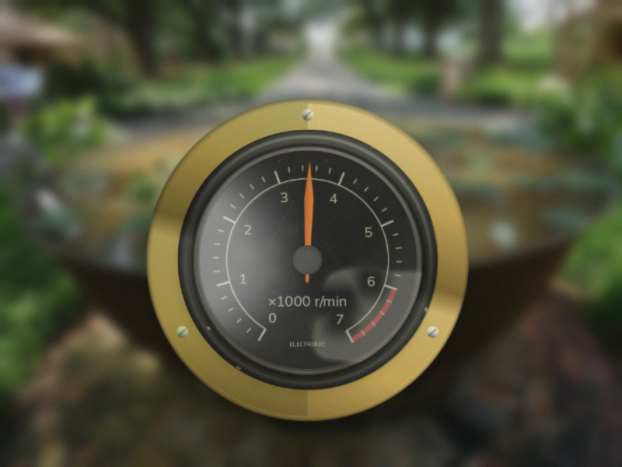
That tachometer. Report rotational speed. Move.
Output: 3500 rpm
